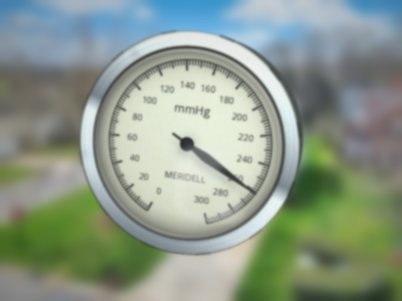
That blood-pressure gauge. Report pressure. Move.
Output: 260 mmHg
